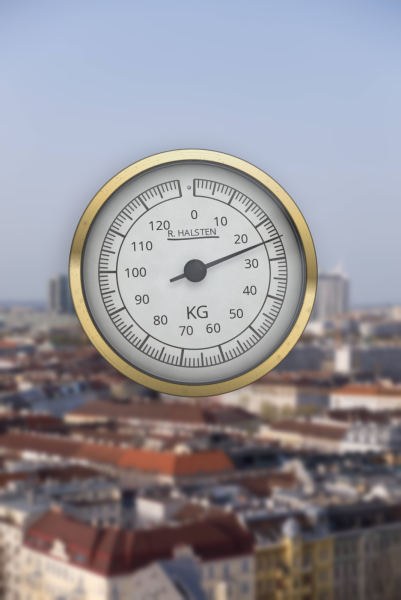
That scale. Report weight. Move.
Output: 25 kg
